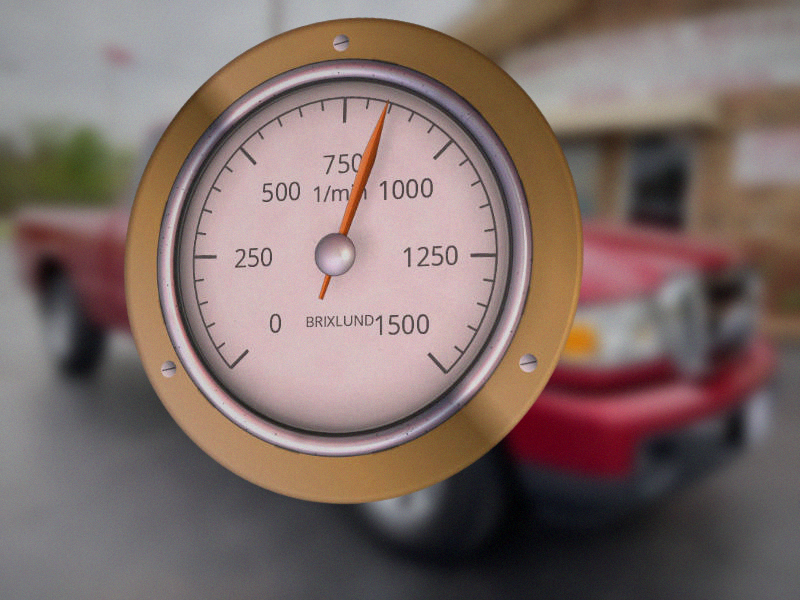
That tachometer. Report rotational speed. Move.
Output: 850 rpm
